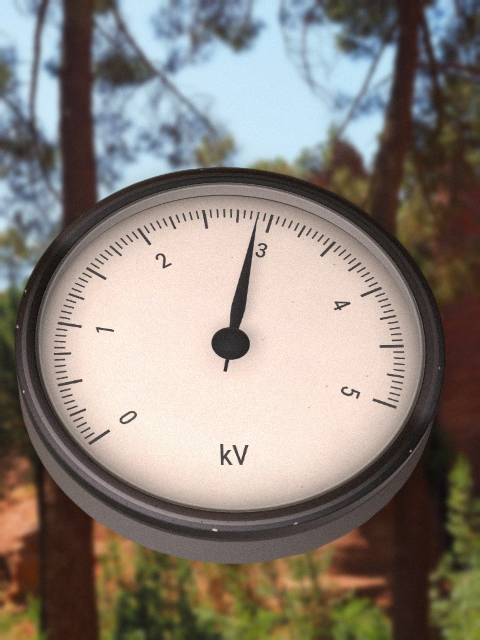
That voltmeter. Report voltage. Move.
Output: 2.9 kV
